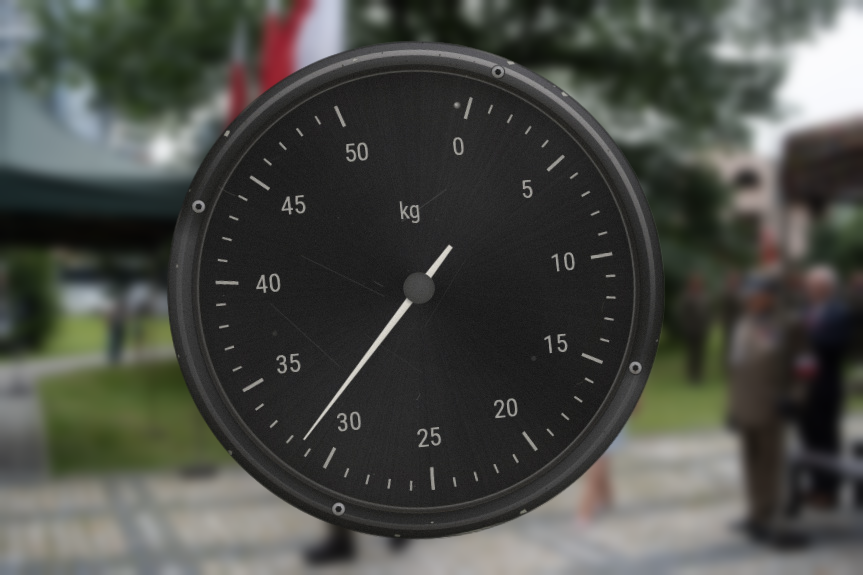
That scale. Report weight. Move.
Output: 31.5 kg
